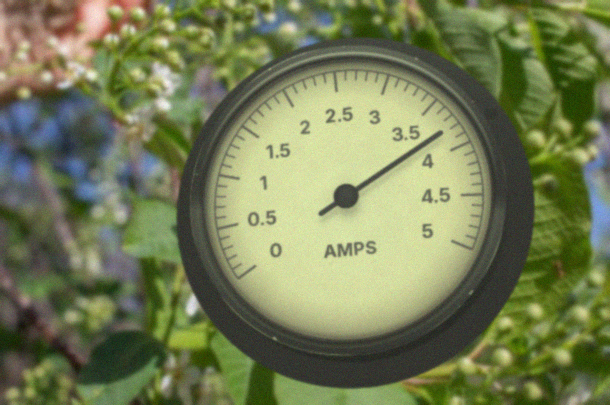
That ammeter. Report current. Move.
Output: 3.8 A
